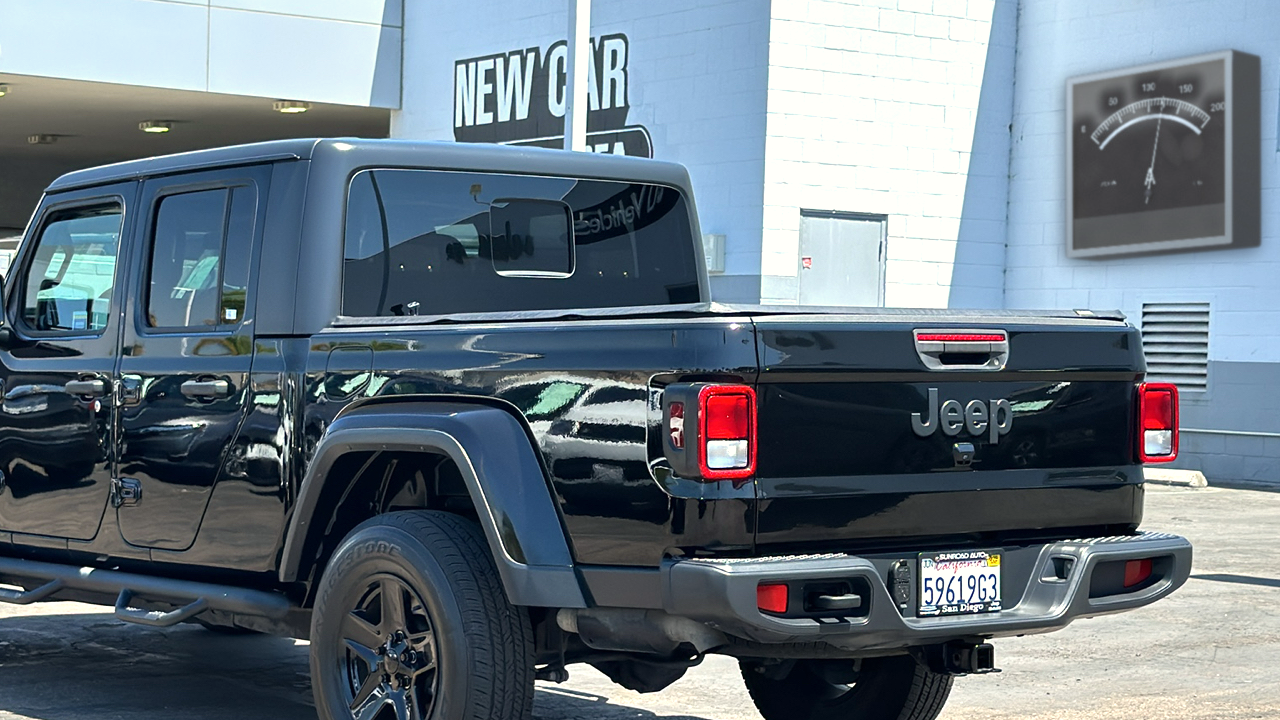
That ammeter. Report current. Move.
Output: 125 A
